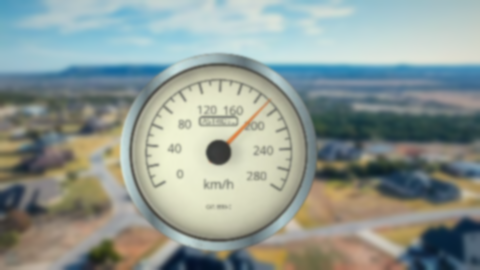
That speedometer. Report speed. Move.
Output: 190 km/h
